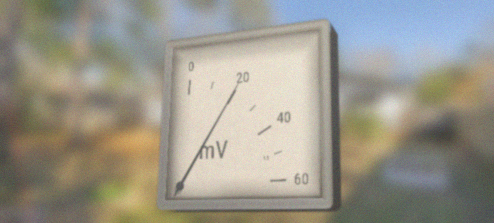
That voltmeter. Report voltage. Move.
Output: 20 mV
